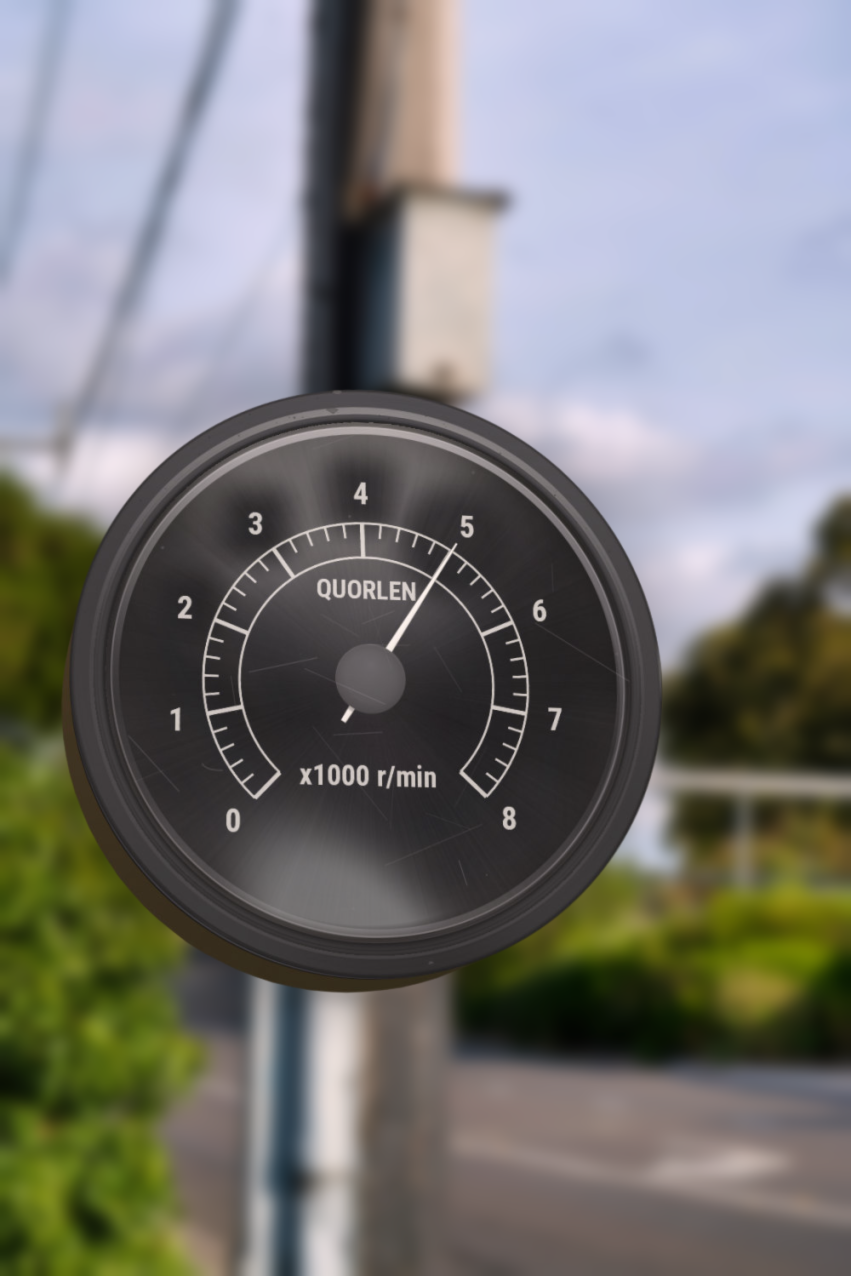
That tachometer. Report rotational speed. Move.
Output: 5000 rpm
